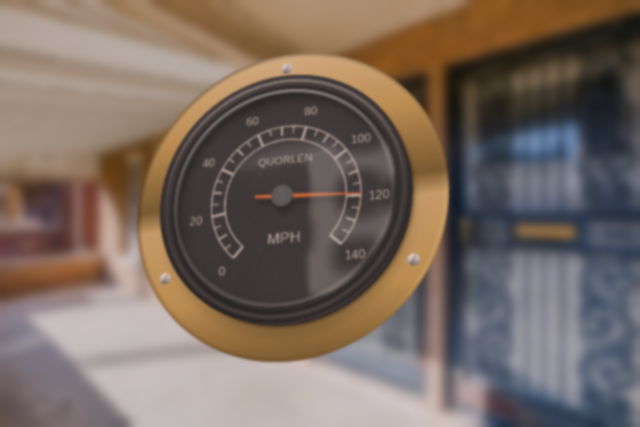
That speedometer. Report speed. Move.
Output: 120 mph
